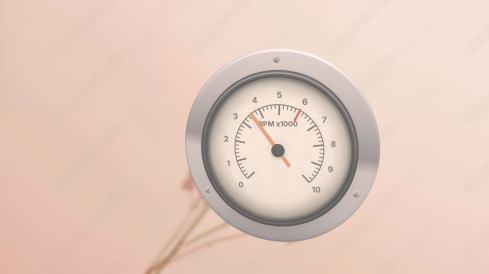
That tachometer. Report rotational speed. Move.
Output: 3600 rpm
